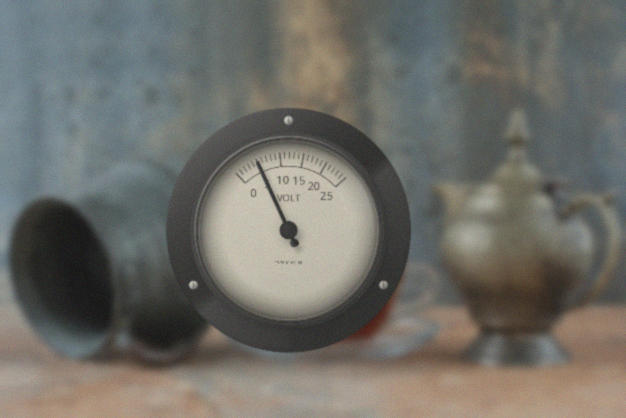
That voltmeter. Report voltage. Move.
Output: 5 V
